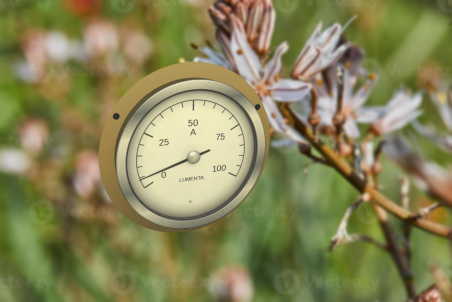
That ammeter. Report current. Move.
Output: 5 A
